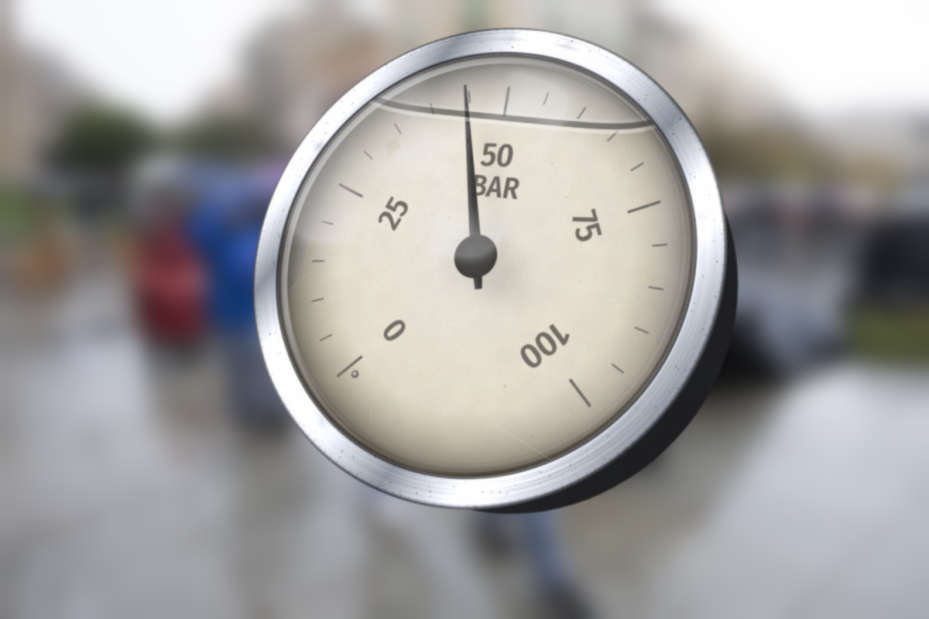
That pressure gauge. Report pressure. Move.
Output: 45 bar
